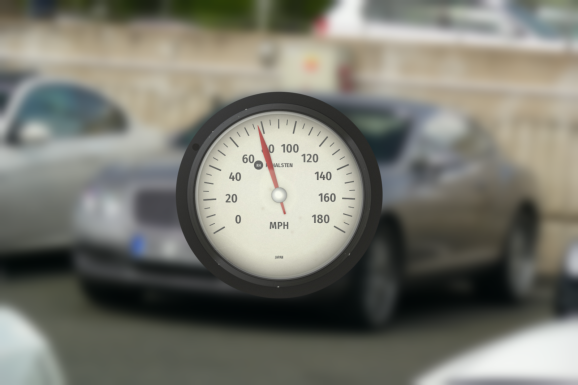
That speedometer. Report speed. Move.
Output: 77.5 mph
